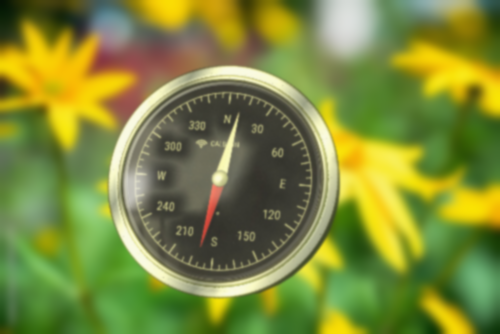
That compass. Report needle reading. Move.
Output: 190 °
